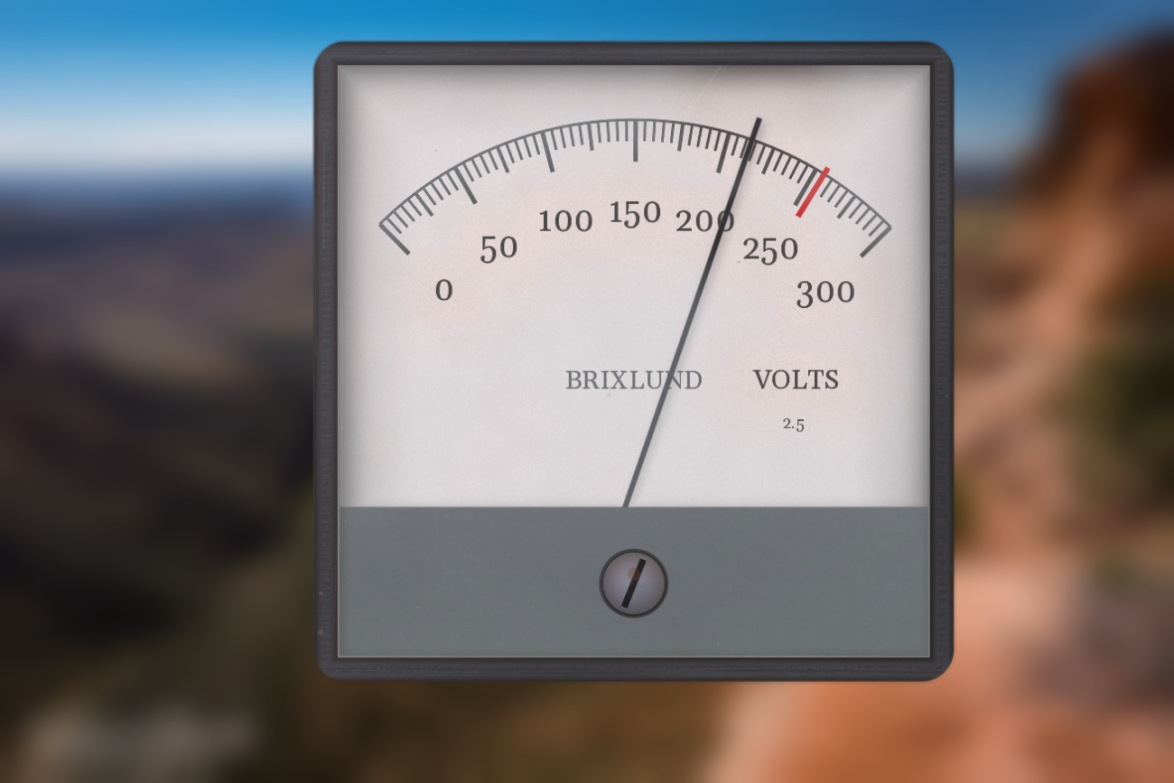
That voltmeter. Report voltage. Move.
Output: 212.5 V
